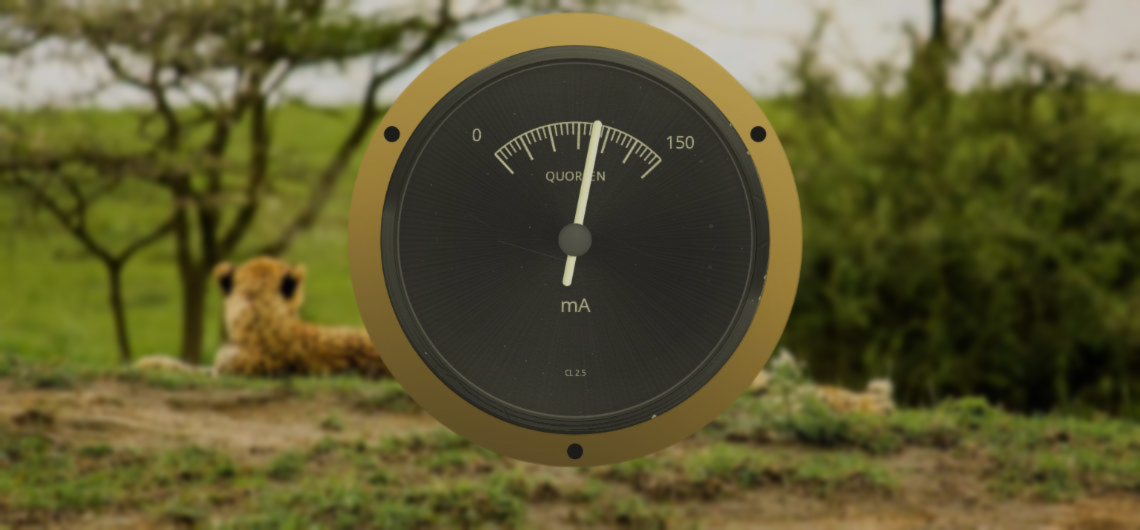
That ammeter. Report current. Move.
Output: 90 mA
